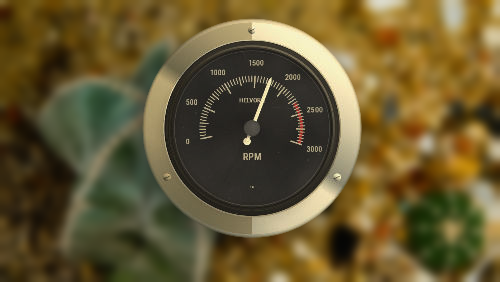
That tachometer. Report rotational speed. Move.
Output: 1750 rpm
